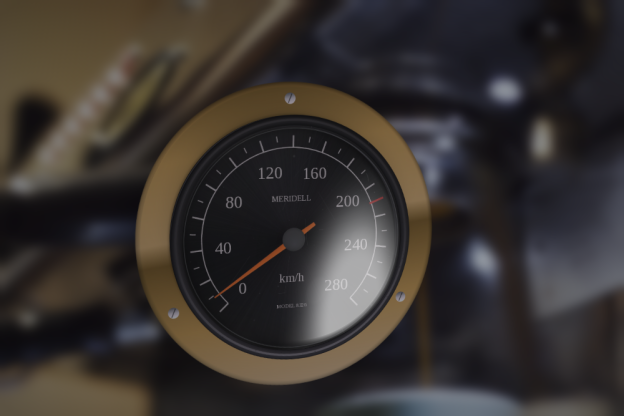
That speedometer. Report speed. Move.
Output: 10 km/h
